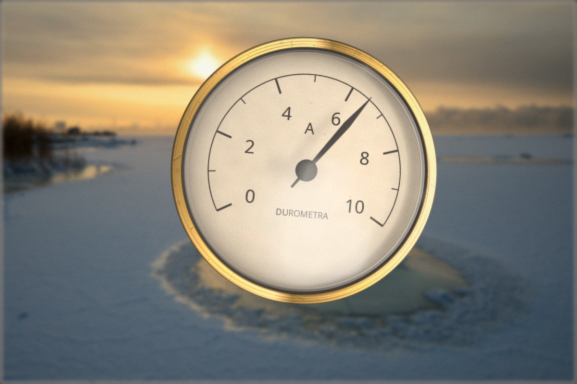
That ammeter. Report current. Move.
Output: 6.5 A
